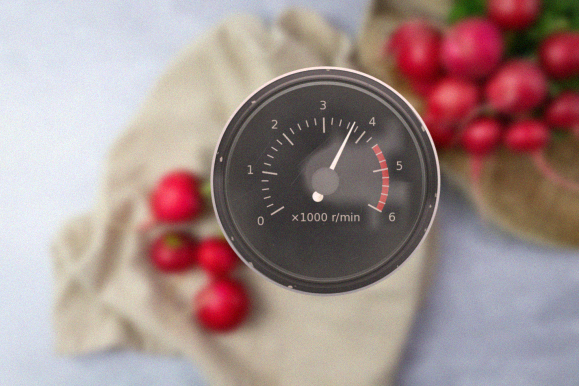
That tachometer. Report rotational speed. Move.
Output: 3700 rpm
